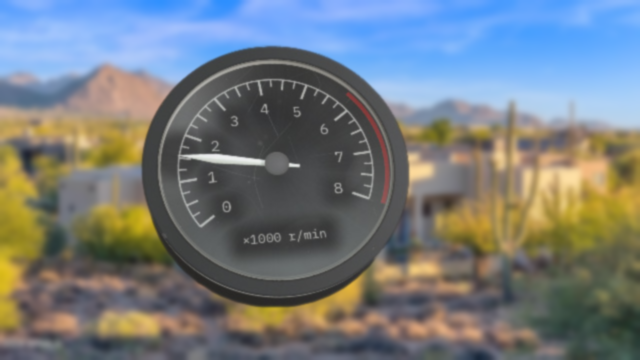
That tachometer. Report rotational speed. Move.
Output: 1500 rpm
